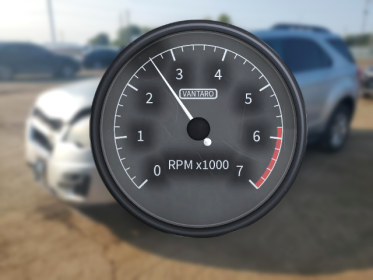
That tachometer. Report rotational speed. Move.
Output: 2600 rpm
